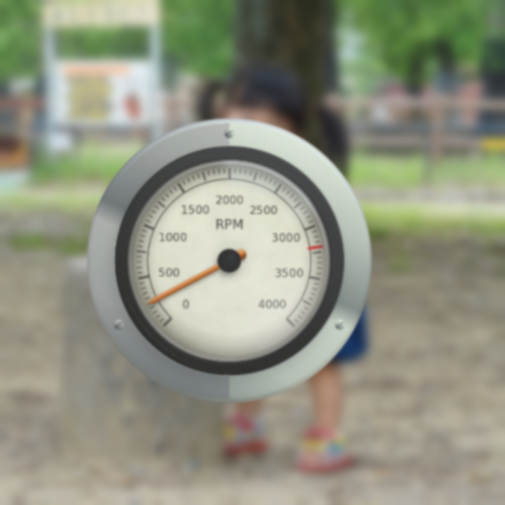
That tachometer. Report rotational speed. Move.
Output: 250 rpm
